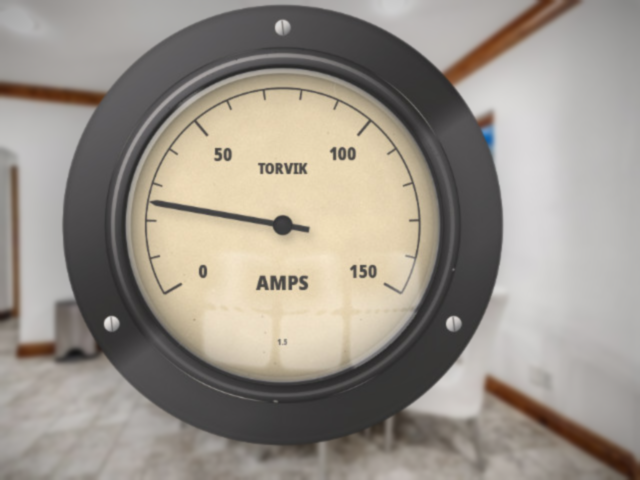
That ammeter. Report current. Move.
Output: 25 A
